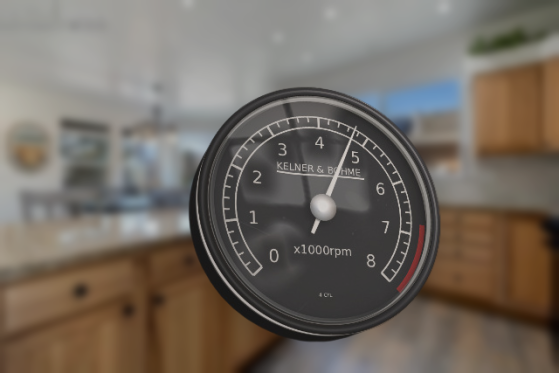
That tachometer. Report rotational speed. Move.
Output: 4700 rpm
